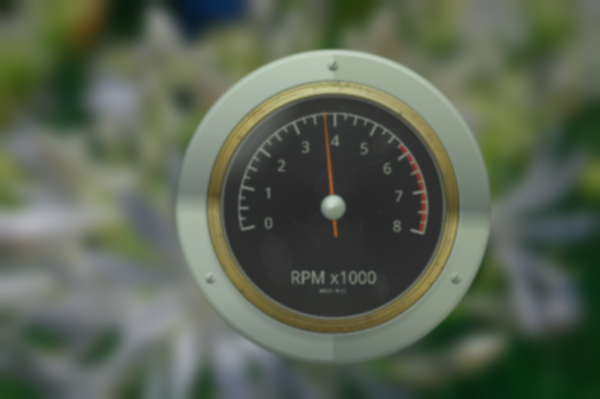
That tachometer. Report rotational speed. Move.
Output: 3750 rpm
